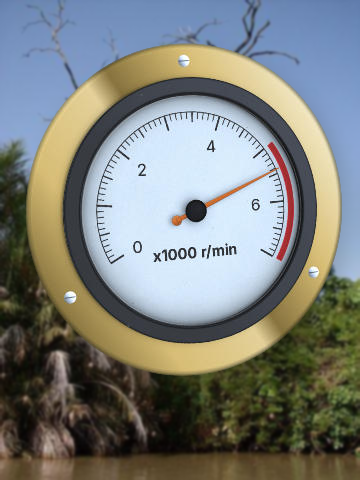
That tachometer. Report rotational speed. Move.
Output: 5400 rpm
